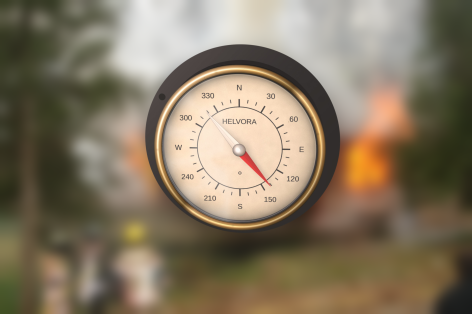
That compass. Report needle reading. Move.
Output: 140 °
